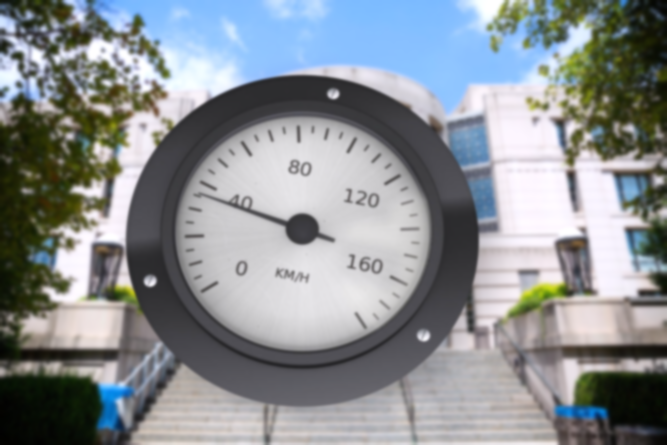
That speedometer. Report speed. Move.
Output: 35 km/h
